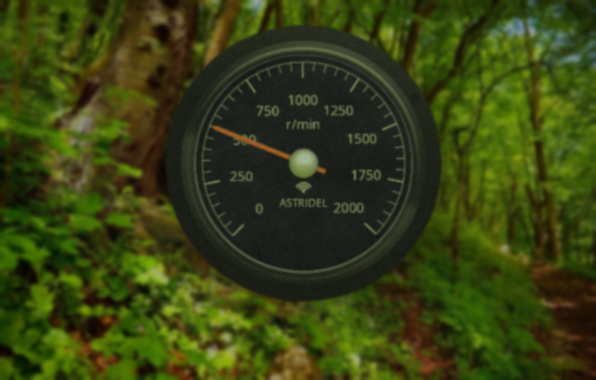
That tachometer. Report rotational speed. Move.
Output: 500 rpm
